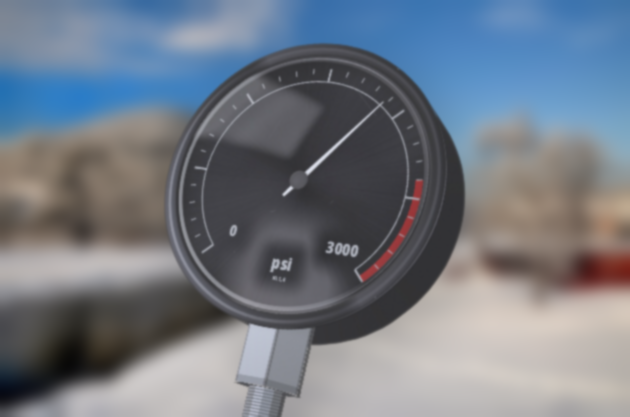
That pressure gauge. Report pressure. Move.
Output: 1900 psi
